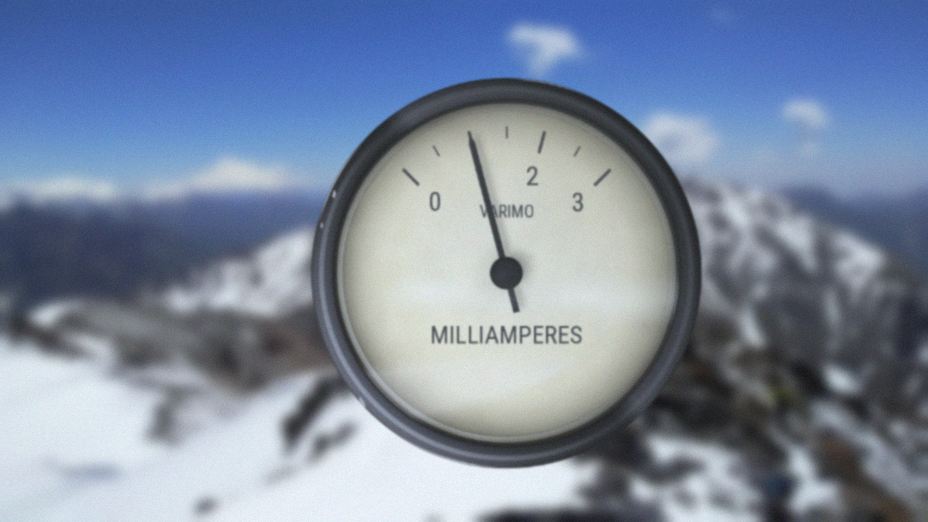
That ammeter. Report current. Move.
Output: 1 mA
